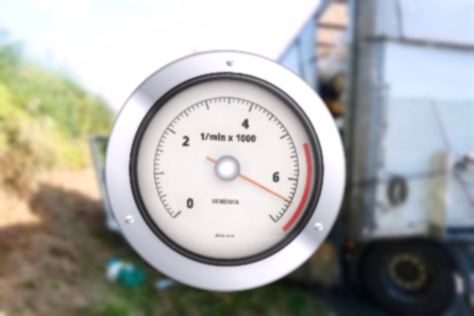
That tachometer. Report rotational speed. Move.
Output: 6500 rpm
